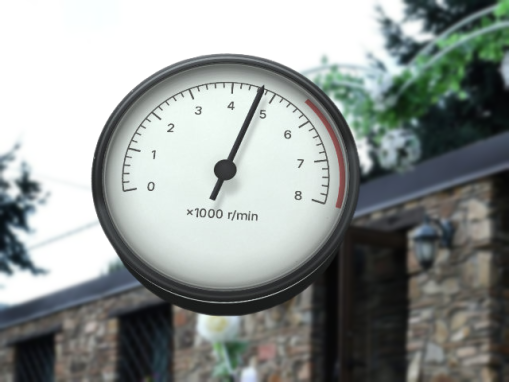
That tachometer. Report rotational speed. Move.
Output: 4700 rpm
